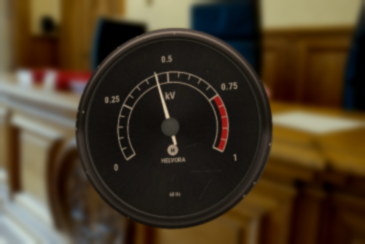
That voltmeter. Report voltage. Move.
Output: 0.45 kV
